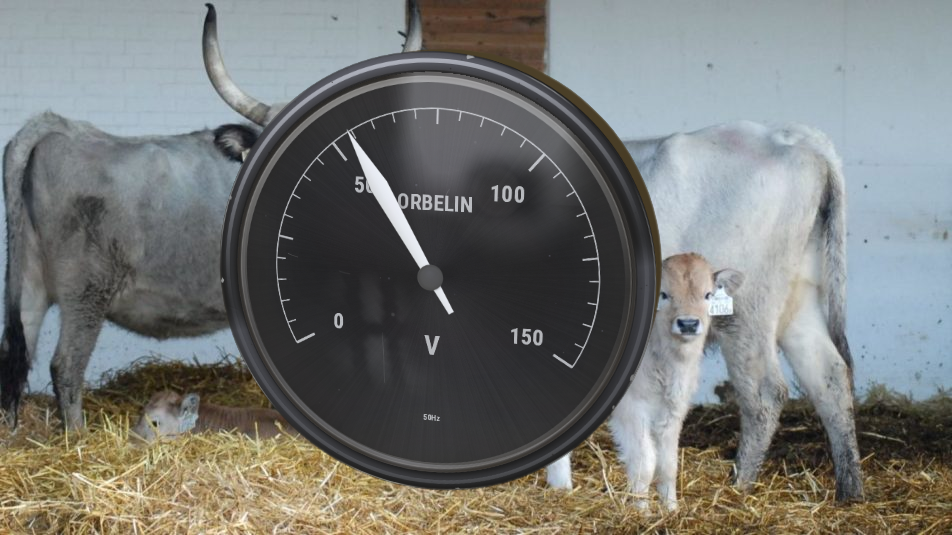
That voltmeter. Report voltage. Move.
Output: 55 V
